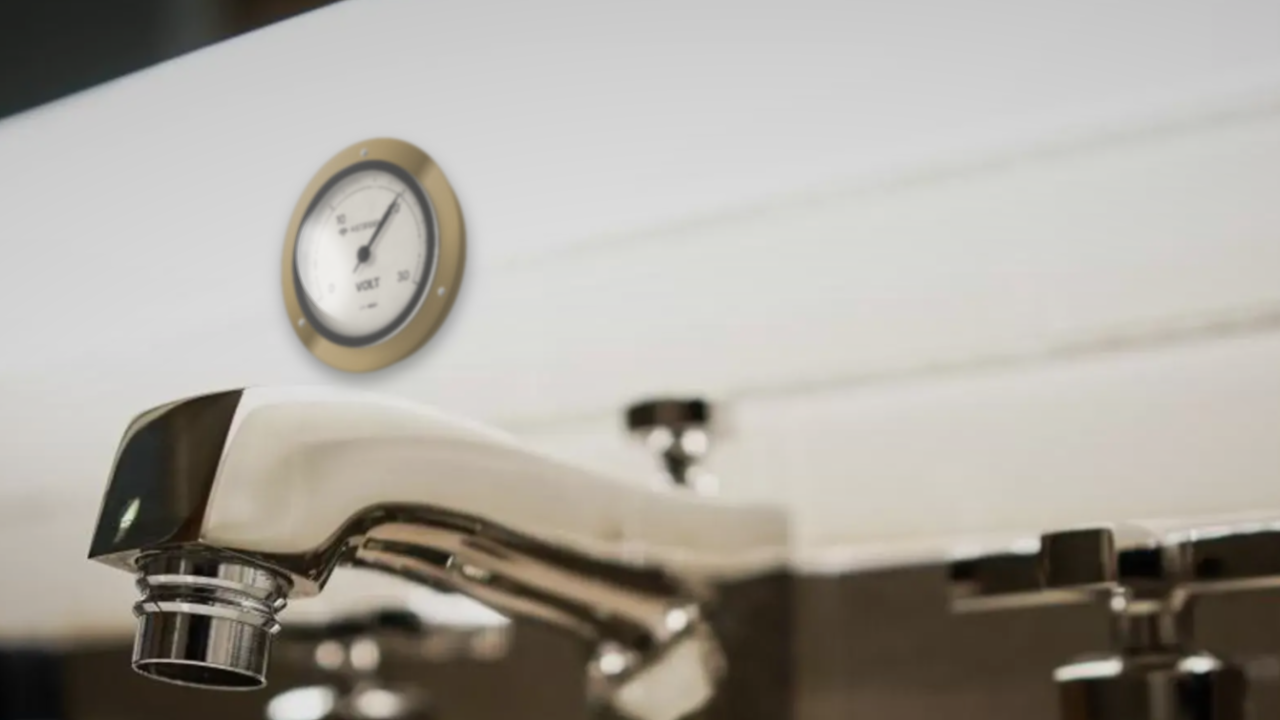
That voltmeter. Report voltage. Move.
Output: 20 V
